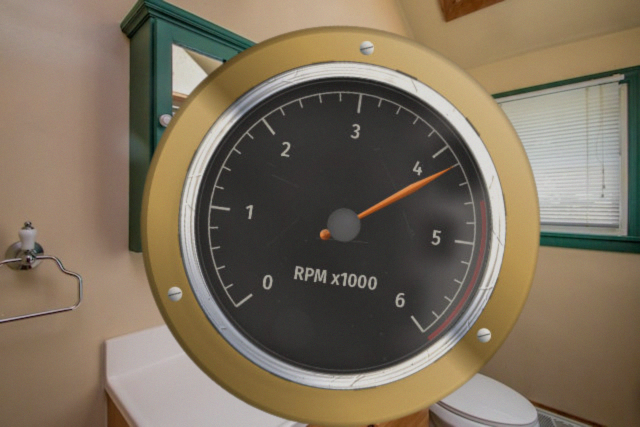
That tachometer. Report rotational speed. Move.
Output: 4200 rpm
